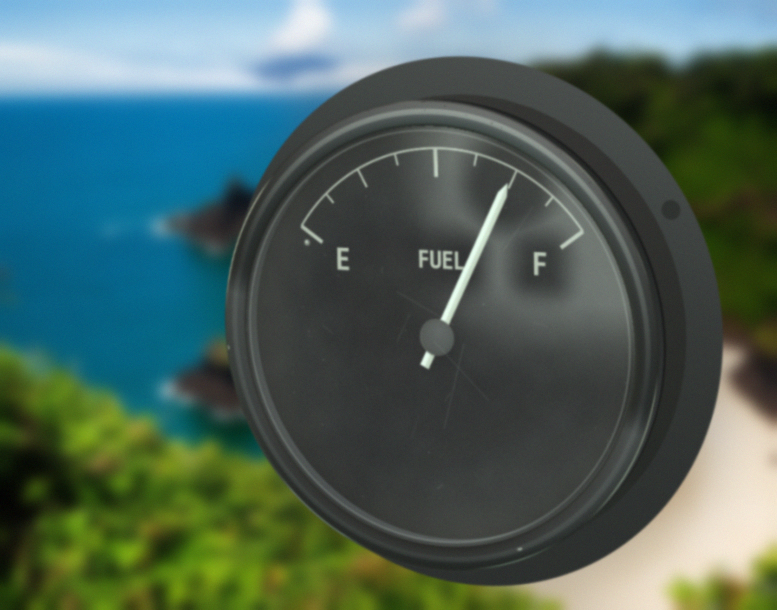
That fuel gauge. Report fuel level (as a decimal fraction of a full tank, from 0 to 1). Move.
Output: 0.75
